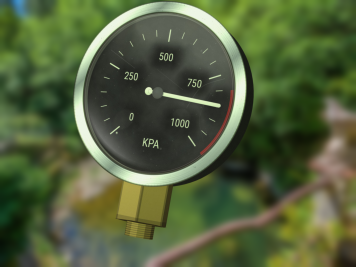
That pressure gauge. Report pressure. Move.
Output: 850 kPa
